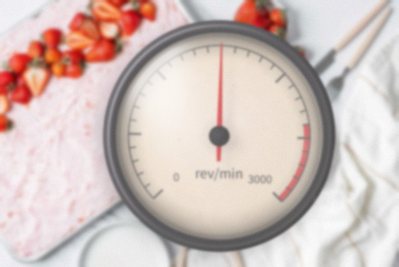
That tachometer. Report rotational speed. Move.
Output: 1500 rpm
